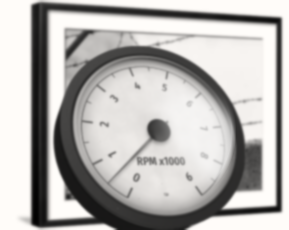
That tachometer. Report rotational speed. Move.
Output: 500 rpm
